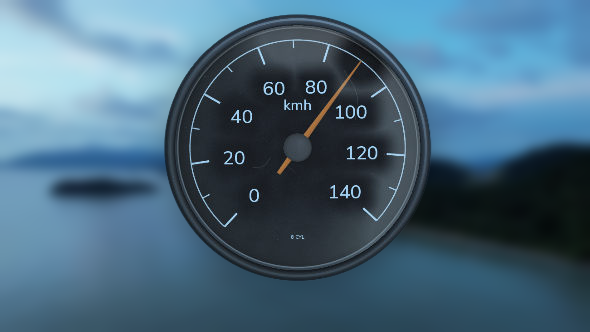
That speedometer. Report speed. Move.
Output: 90 km/h
